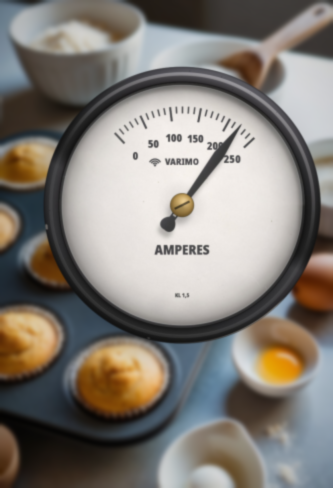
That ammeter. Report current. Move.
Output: 220 A
